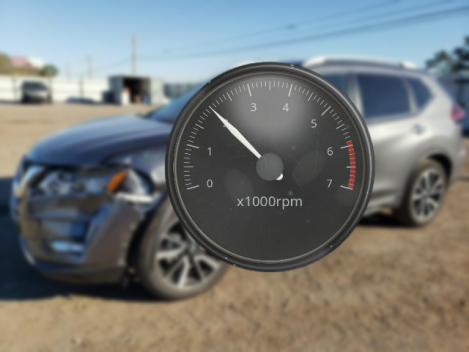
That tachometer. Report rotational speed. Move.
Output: 2000 rpm
